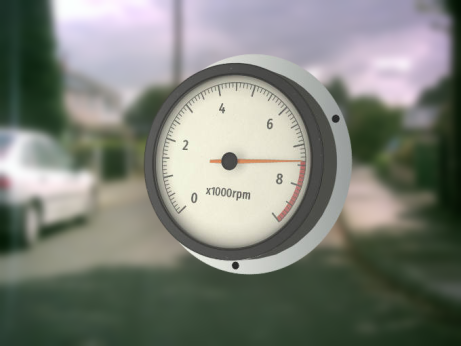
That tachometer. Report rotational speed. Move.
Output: 7400 rpm
